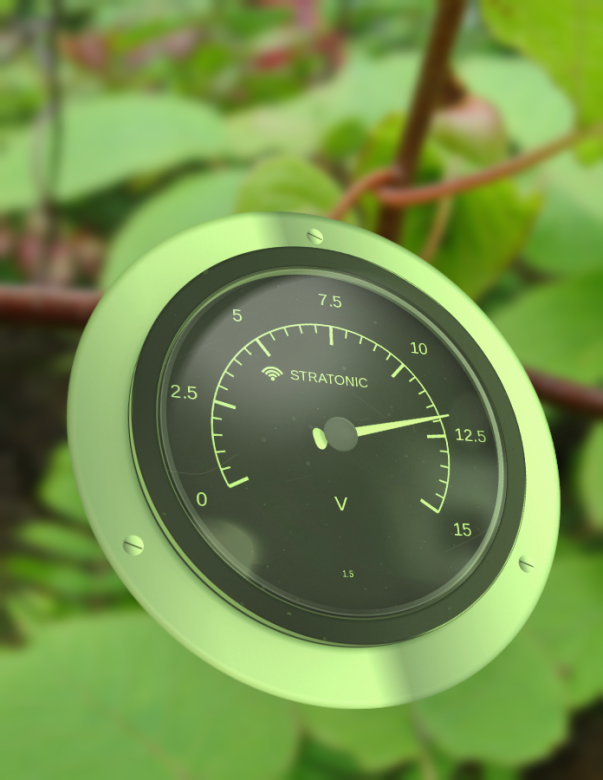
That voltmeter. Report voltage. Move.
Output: 12 V
